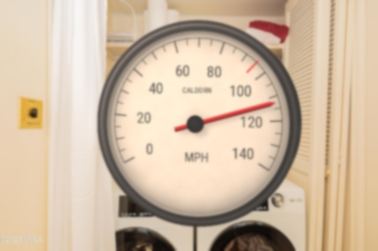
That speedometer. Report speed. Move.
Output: 112.5 mph
